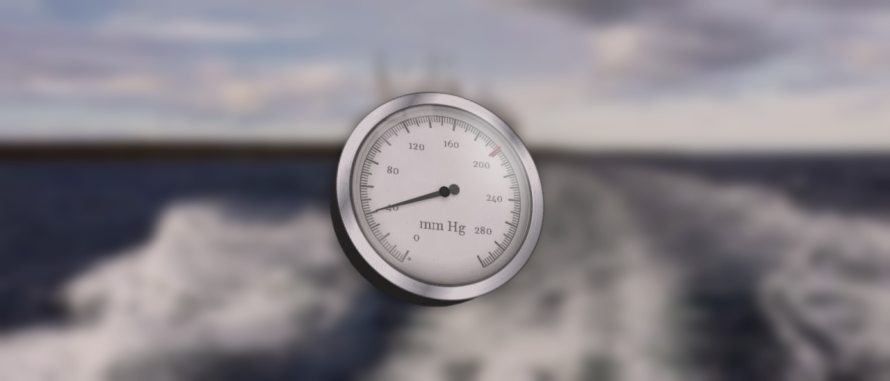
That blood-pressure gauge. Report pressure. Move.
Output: 40 mmHg
